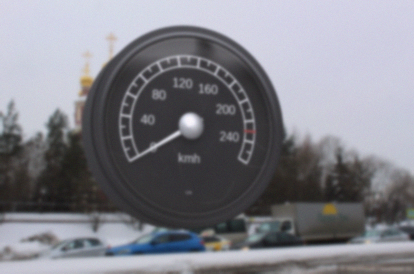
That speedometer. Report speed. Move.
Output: 0 km/h
